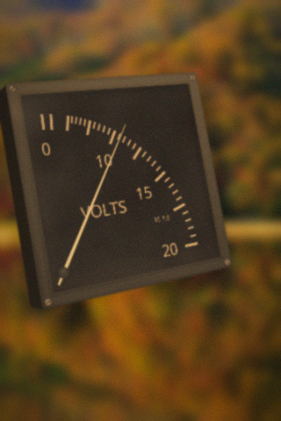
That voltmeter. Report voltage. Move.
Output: 10.5 V
